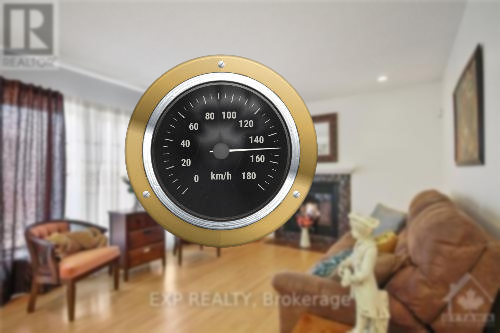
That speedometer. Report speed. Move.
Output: 150 km/h
